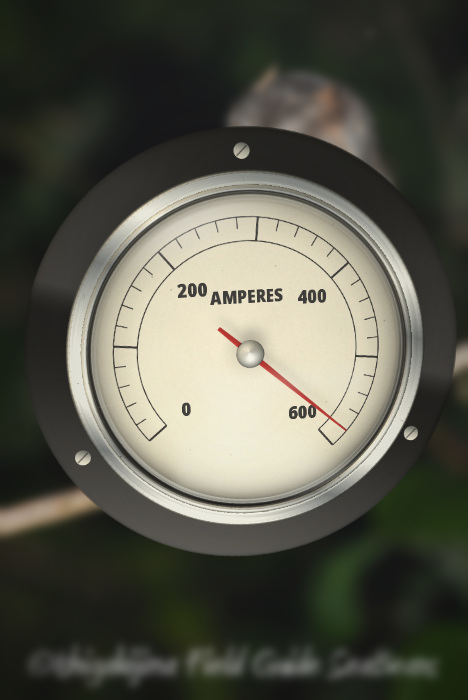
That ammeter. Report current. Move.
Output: 580 A
